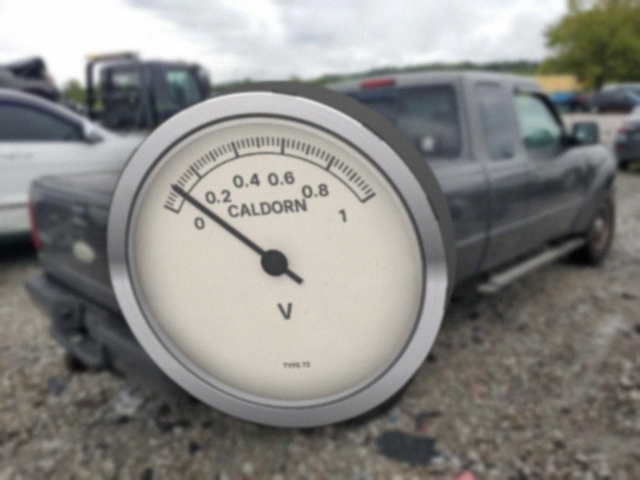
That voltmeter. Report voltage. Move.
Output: 0.1 V
